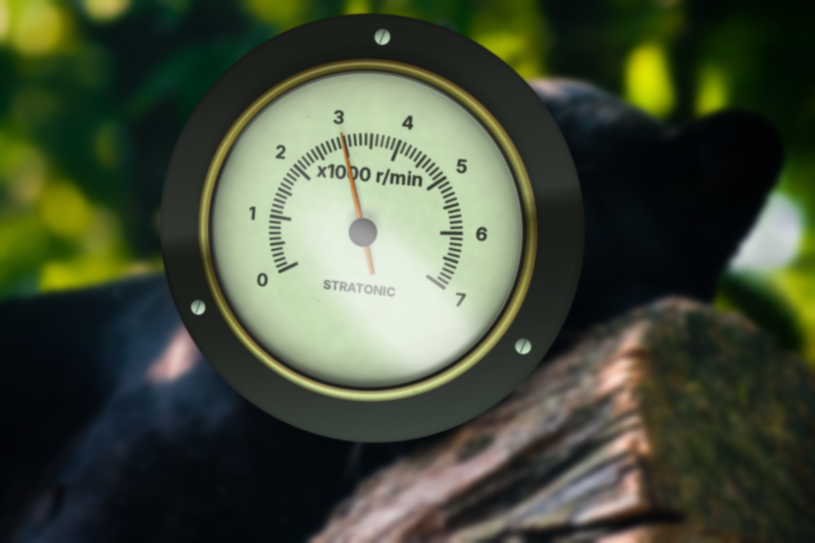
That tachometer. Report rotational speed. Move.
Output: 3000 rpm
